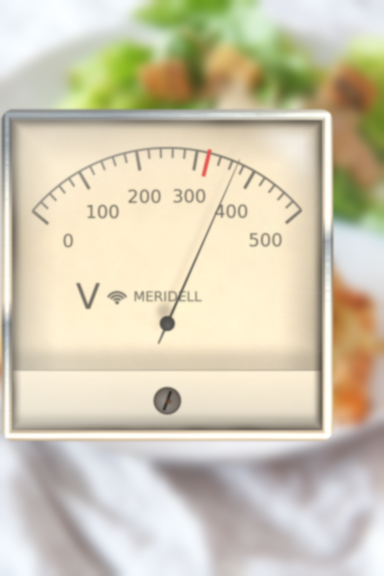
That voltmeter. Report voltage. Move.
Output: 370 V
